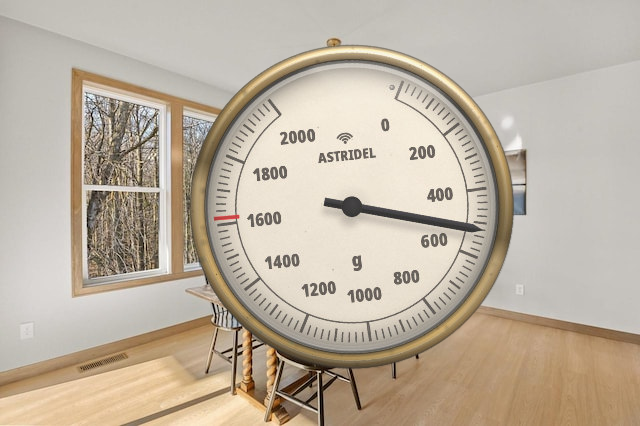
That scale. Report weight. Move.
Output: 520 g
